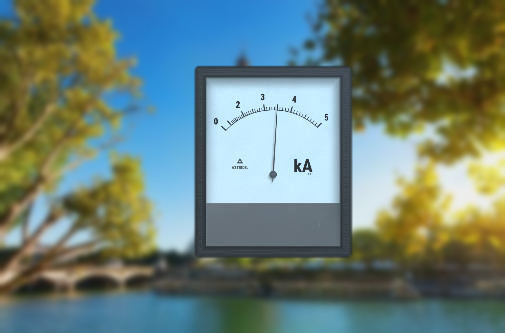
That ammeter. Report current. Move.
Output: 3.5 kA
